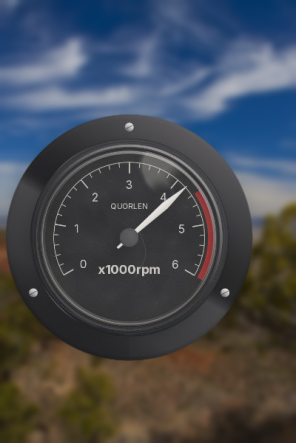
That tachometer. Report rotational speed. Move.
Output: 4200 rpm
